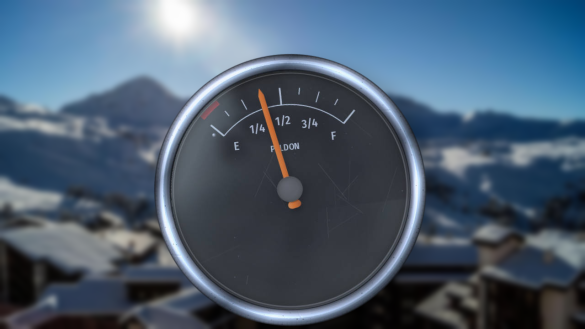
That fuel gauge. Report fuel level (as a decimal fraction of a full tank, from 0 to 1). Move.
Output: 0.375
